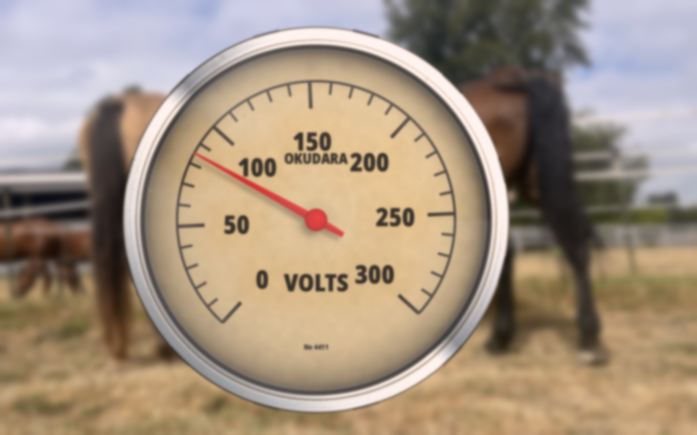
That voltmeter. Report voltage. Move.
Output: 85 V
